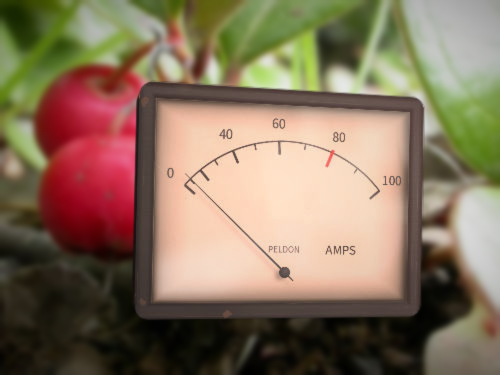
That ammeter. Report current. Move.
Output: 10 A
